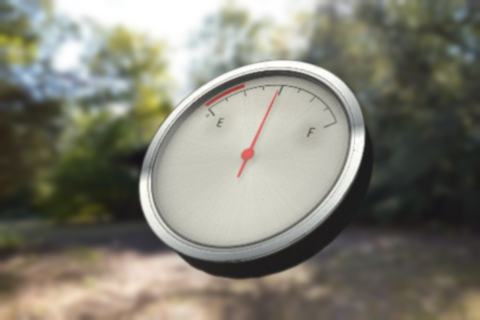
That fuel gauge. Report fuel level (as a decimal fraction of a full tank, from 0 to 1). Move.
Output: 0.5
